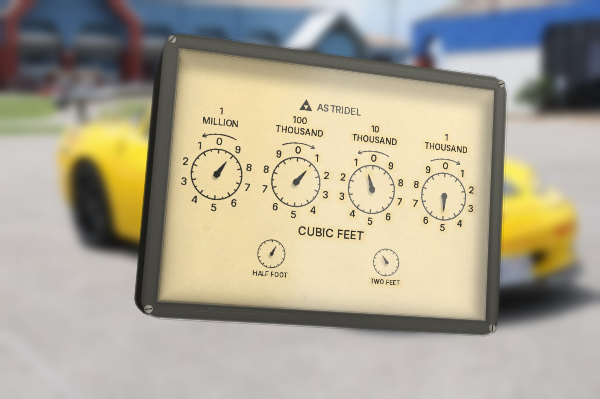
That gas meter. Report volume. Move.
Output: 910500 ft³
